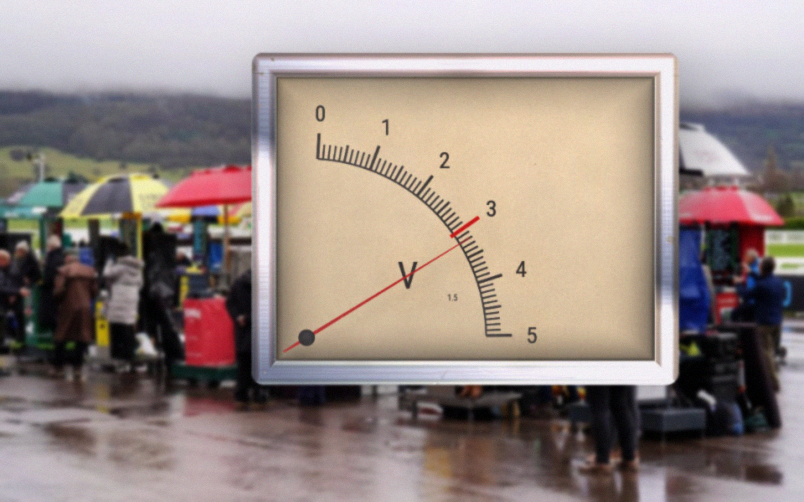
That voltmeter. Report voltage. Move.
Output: 3.2 V
